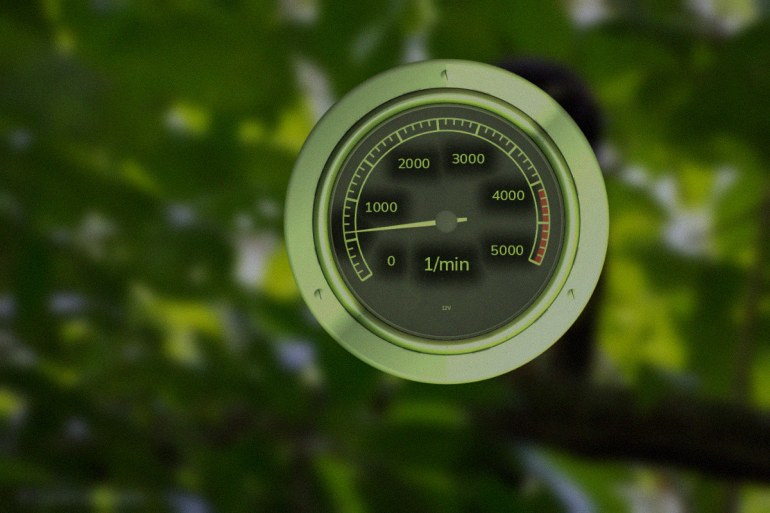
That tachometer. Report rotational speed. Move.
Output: 600 rpm
